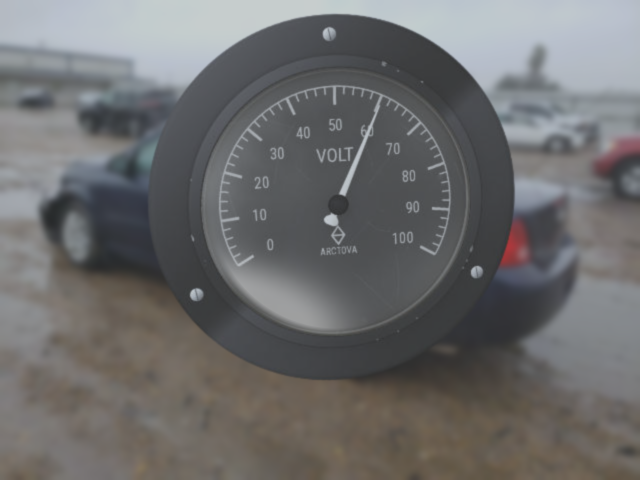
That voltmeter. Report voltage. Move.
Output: 60 V
